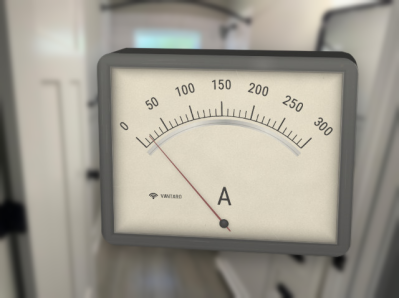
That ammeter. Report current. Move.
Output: 20 A
